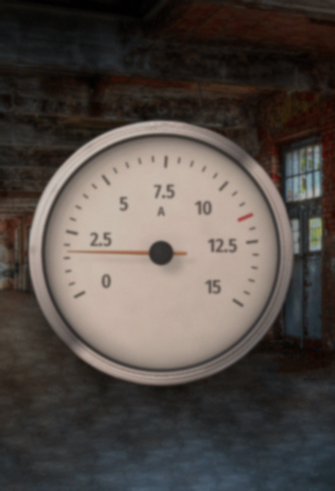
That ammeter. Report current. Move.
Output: 1.75 A
